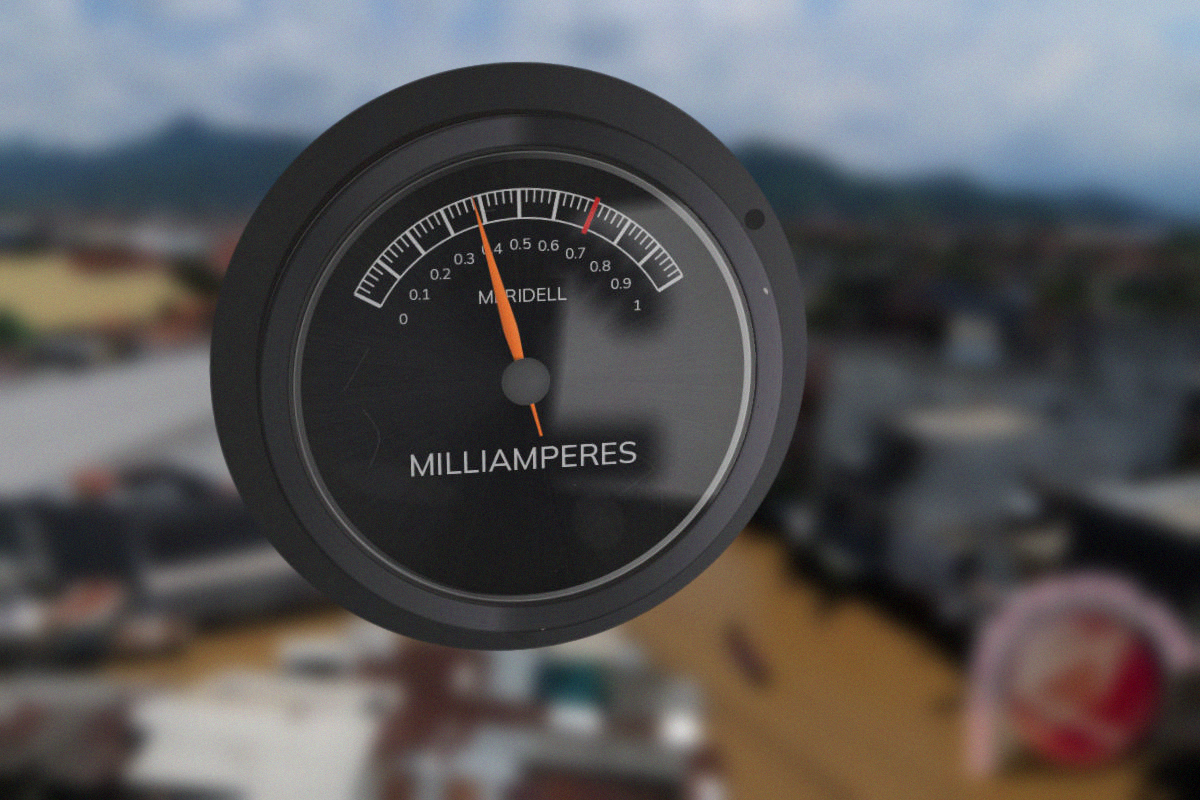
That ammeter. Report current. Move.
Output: 0.38 mA
